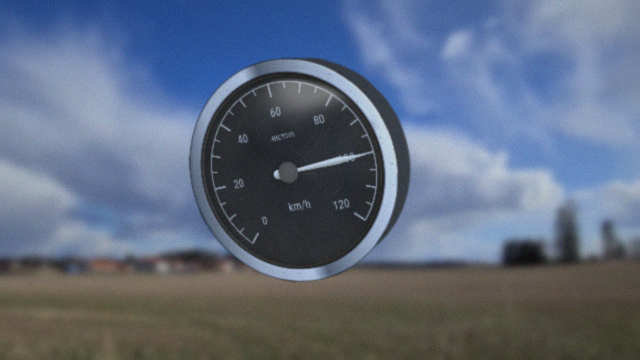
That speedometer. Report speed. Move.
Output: 100 km/h
